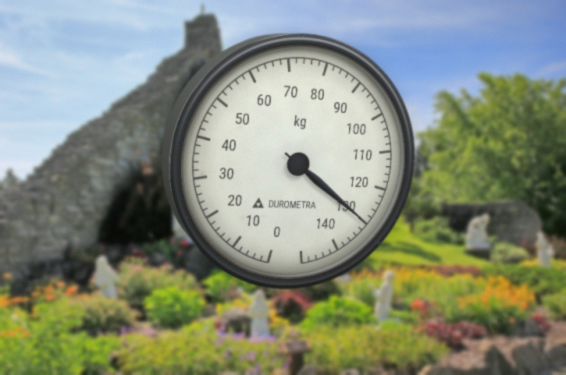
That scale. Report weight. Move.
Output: 130 kg
